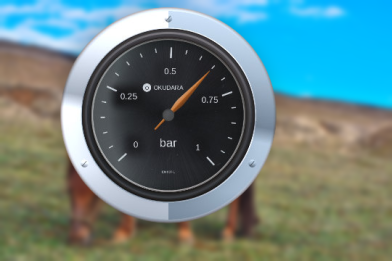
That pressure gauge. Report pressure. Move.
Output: 0.65 bar
